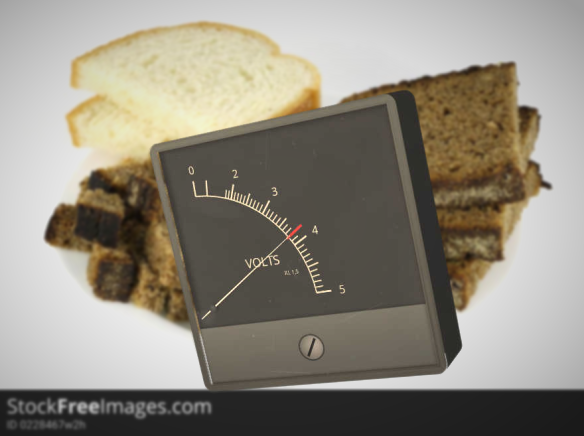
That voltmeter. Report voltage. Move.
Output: 3.8 V
